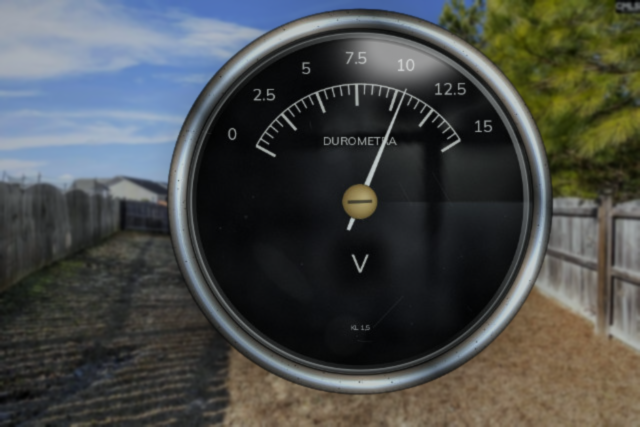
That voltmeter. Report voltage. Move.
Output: 10.5 V
